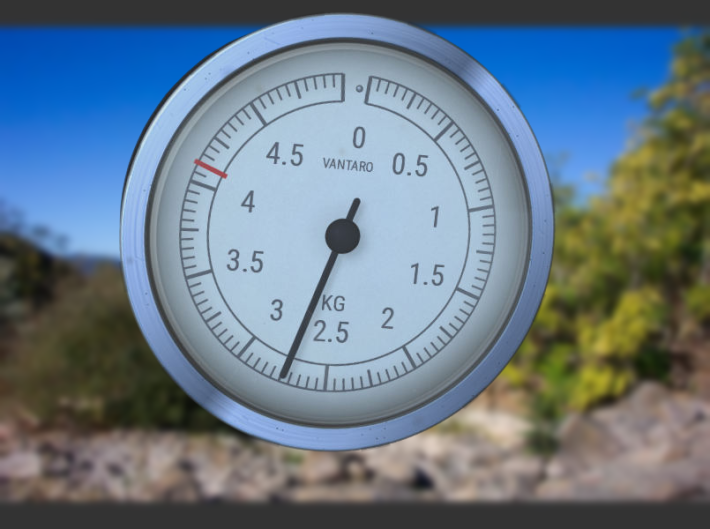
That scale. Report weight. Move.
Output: 2.75 kg
